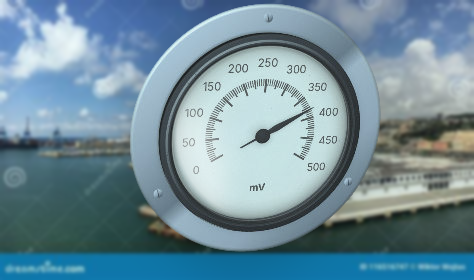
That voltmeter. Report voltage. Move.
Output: 375 mV
